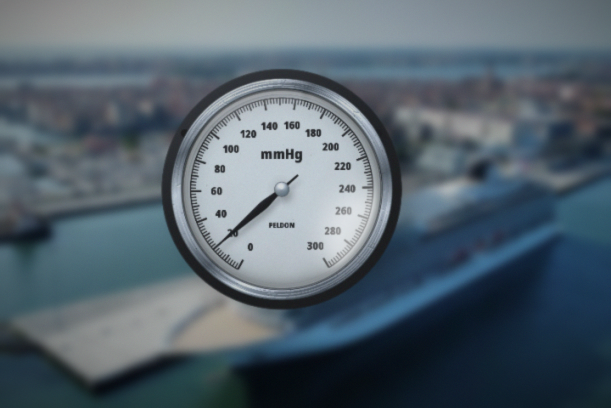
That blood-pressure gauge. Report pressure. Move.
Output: 20 mmHg
